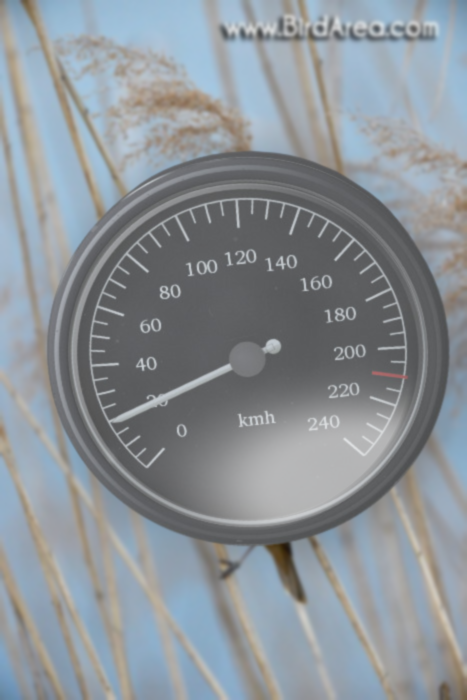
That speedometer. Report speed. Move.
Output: 20 km/h
